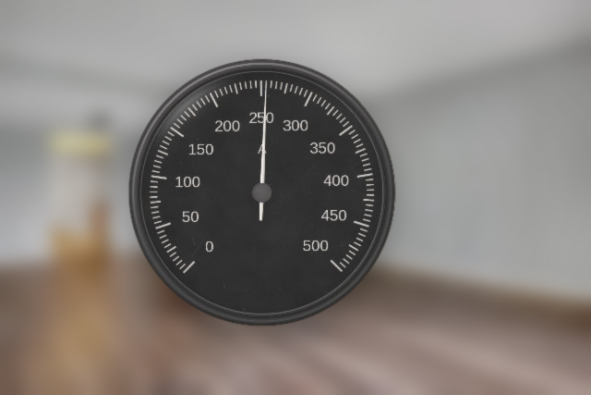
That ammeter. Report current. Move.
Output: 255 A
